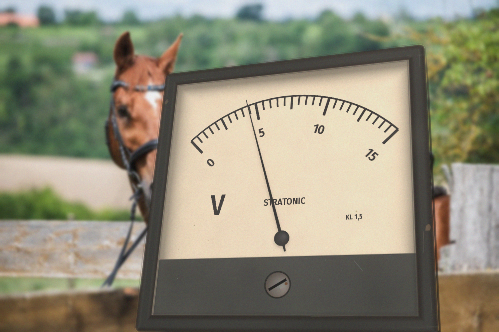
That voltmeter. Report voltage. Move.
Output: 4.5 V
